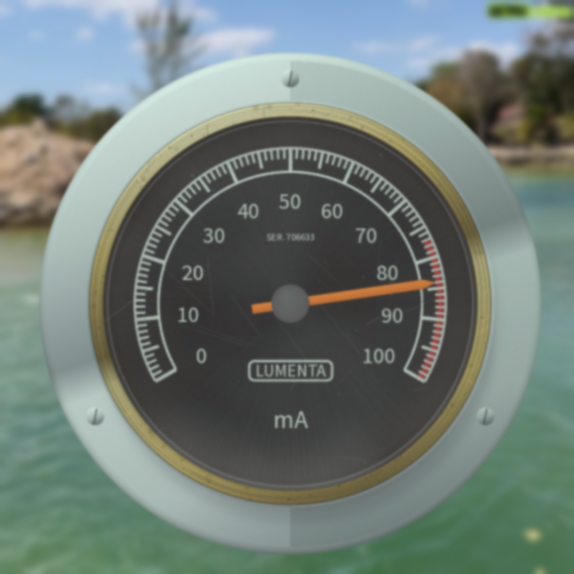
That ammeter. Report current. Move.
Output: 84 mA
